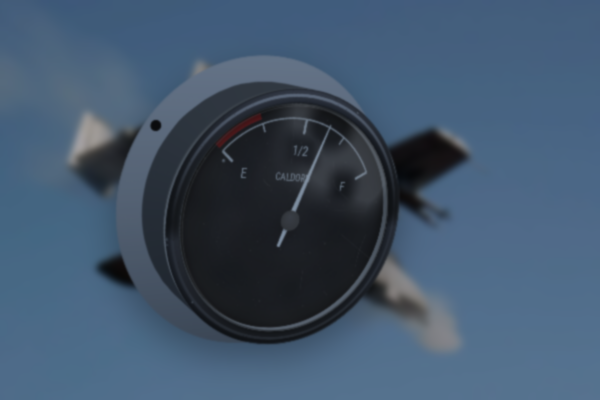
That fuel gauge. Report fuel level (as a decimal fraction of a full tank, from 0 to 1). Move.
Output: 0.625
